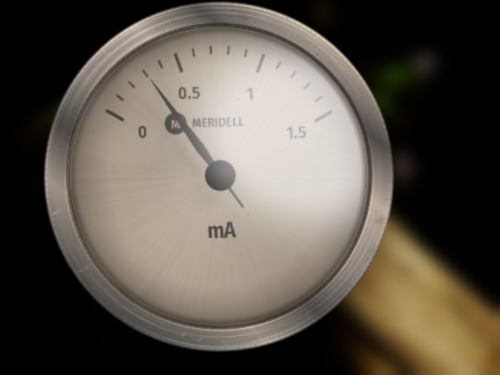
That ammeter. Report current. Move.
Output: 0.3 mA
